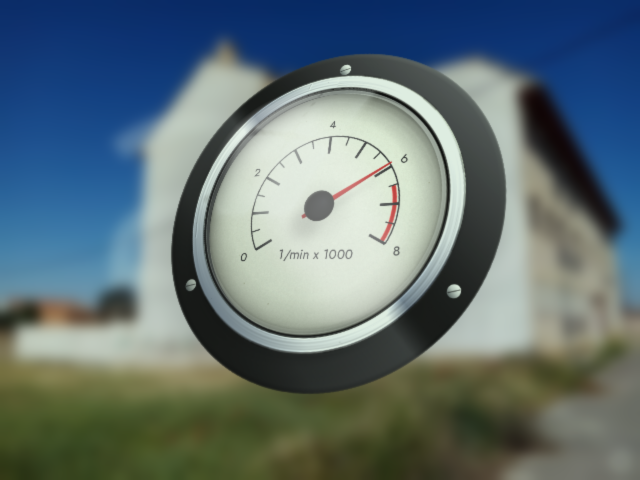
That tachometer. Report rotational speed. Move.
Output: 6000 rpm
